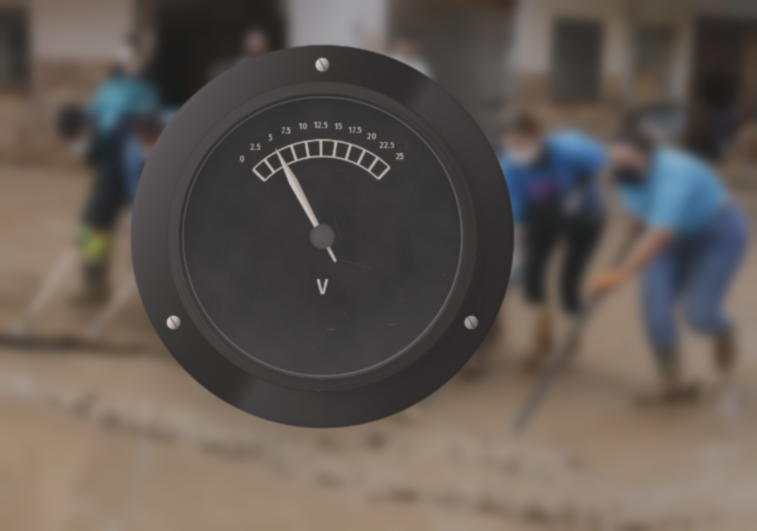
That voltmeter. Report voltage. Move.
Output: 5 V
